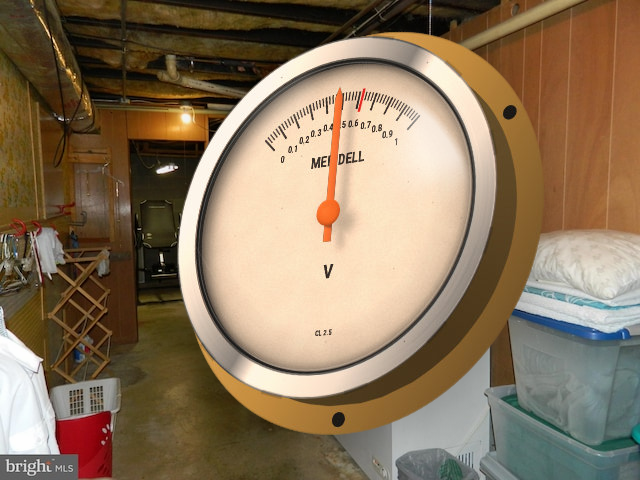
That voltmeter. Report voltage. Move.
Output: 0.5 V
